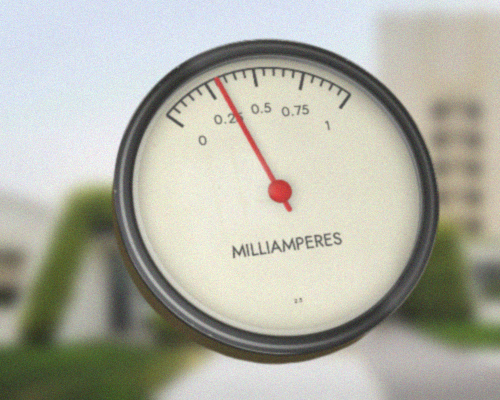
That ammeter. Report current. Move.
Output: 0.3 mA
